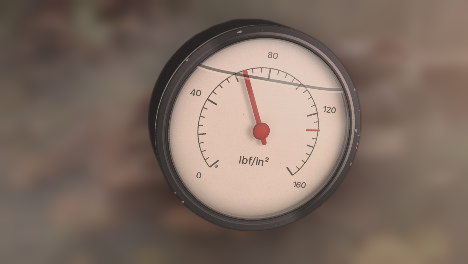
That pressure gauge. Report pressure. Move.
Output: 65 psi
